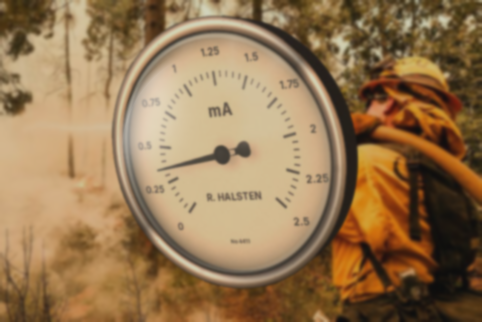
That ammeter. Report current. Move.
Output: 0.35 mA
